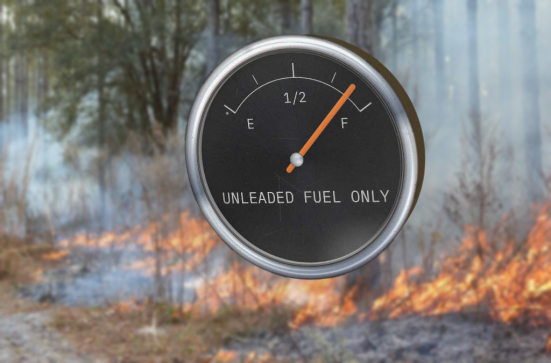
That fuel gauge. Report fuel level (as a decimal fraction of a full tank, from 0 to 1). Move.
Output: 0.875
